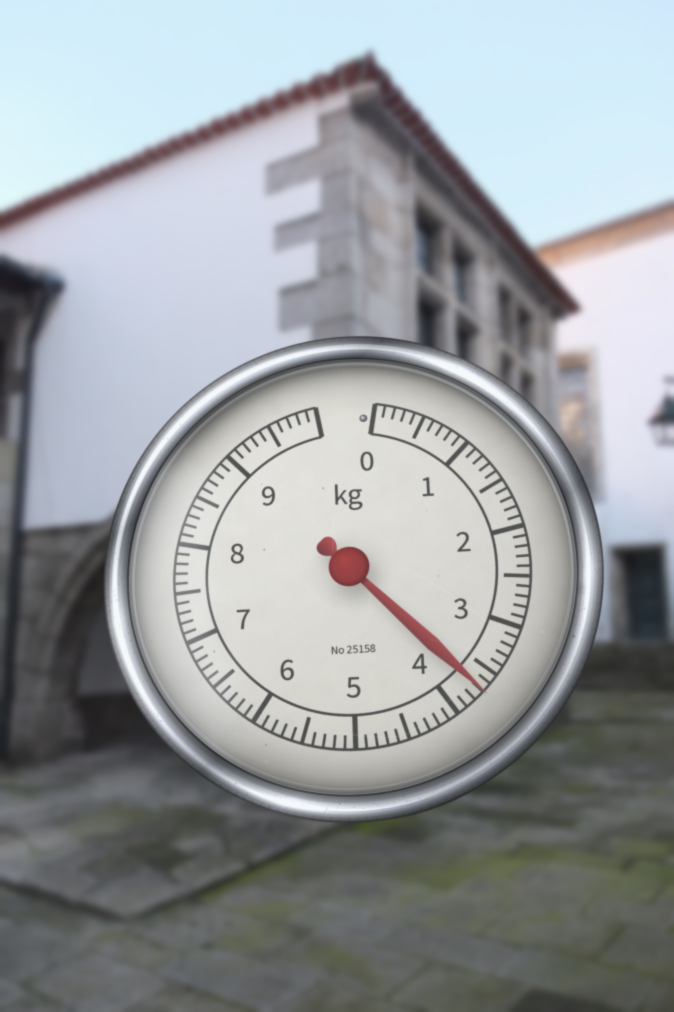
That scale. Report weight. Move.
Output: 3.7 kg
